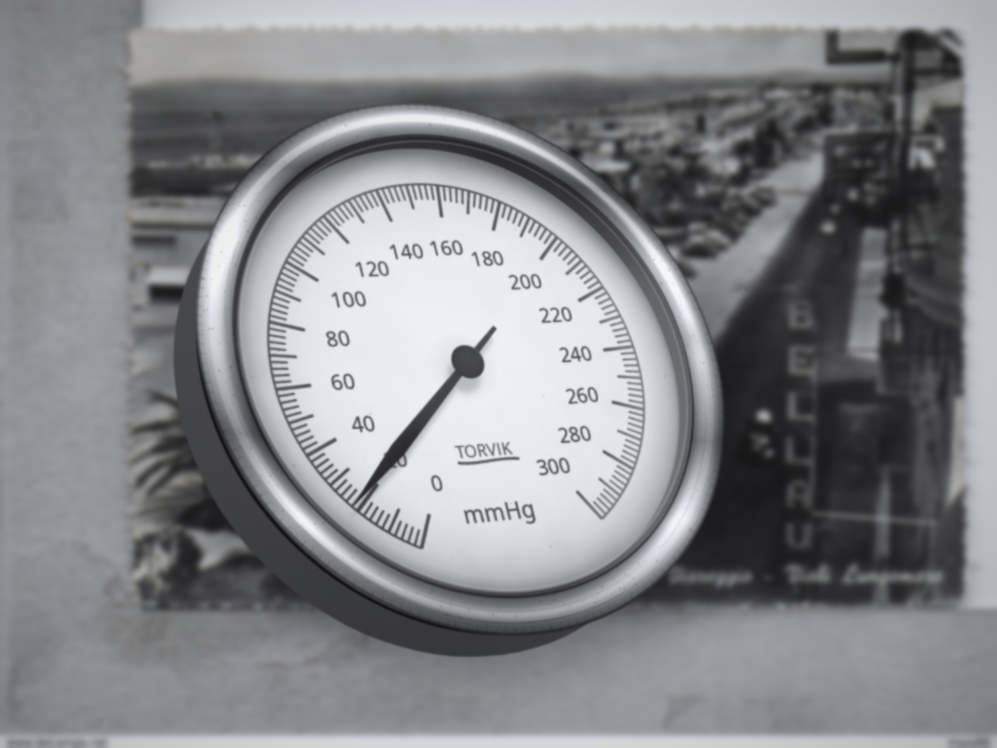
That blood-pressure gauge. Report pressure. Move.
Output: 22 mmHg
